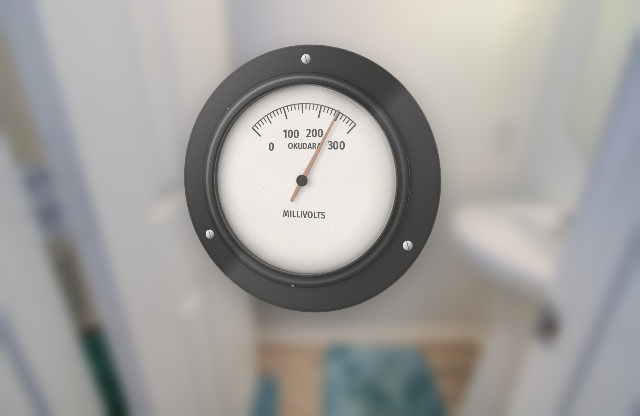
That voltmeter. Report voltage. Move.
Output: 250 mV
